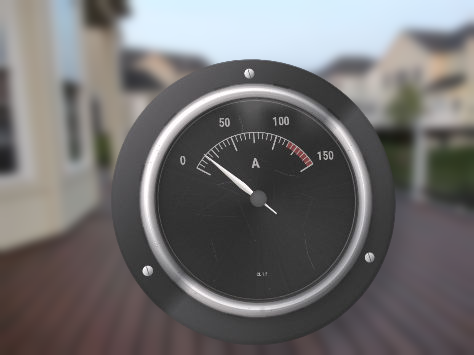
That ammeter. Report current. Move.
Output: 15 A
